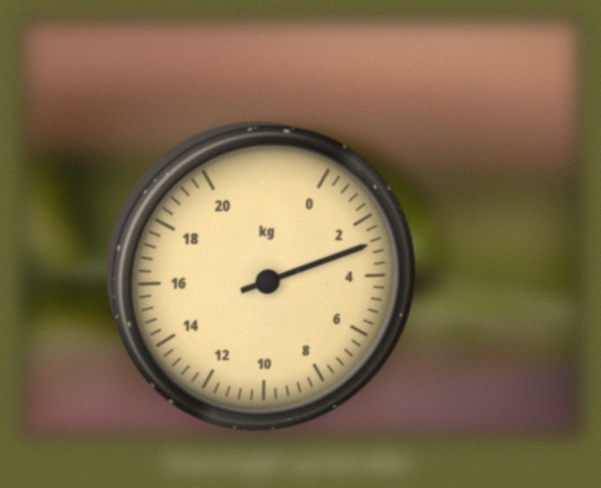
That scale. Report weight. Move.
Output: 2.8 kg
